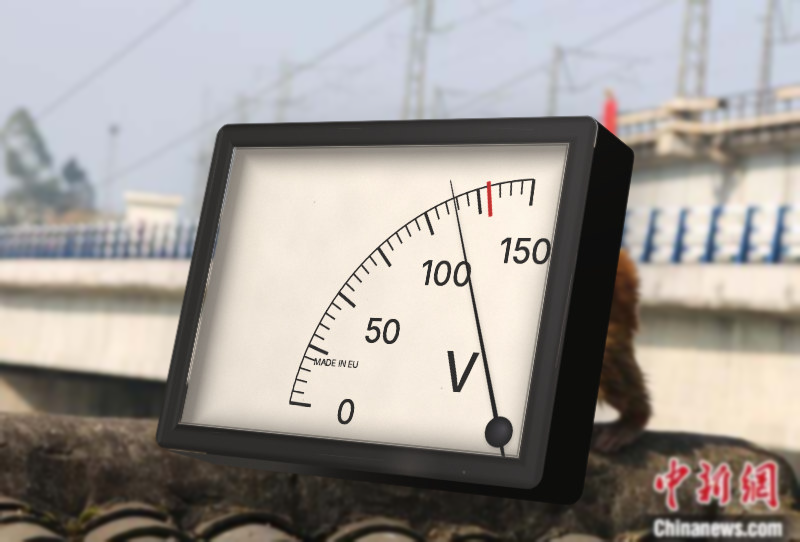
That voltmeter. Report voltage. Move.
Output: 115 V
